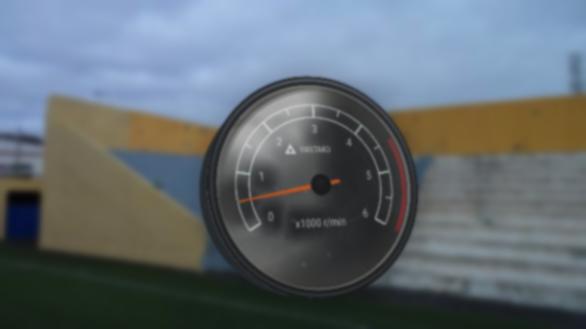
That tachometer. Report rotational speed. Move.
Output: 500 rpm
